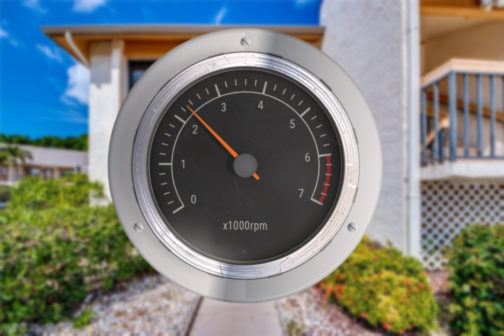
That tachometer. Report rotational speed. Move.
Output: 2300 rpm
